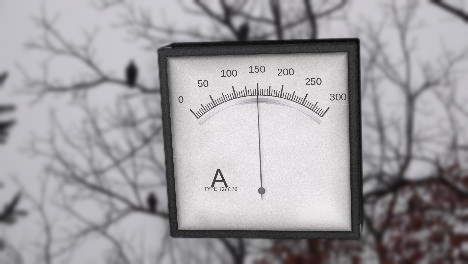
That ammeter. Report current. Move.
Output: 150 A
